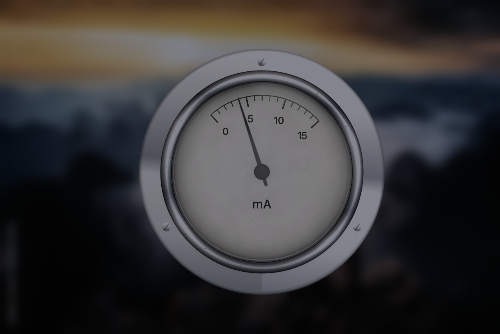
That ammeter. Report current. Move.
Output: 4 mA
